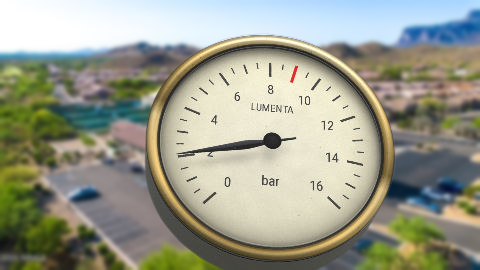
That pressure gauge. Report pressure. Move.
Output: 2 bar
